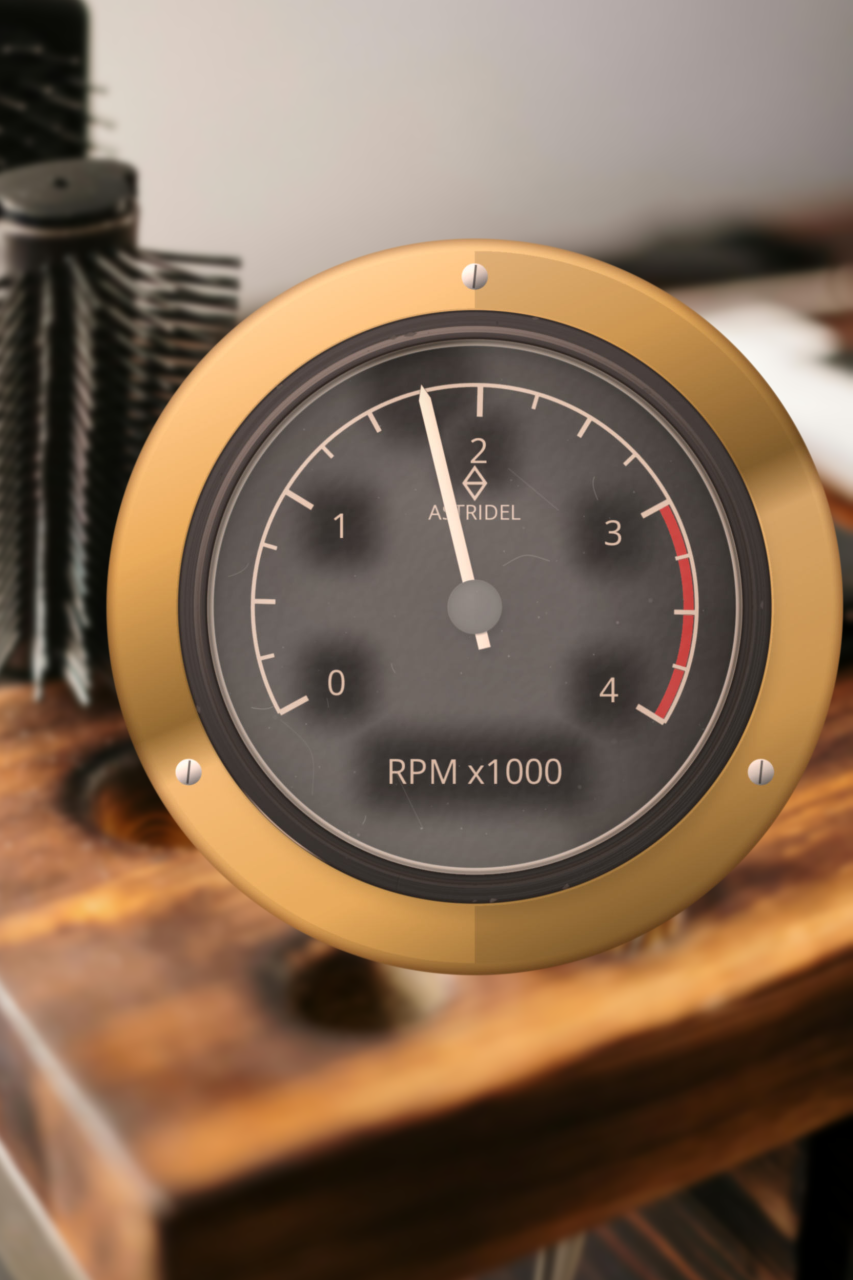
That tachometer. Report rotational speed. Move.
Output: 1750 rpm
